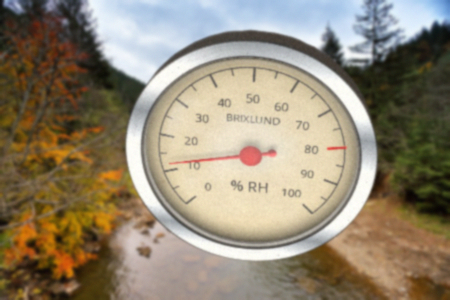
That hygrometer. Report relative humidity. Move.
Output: 12.5 %
